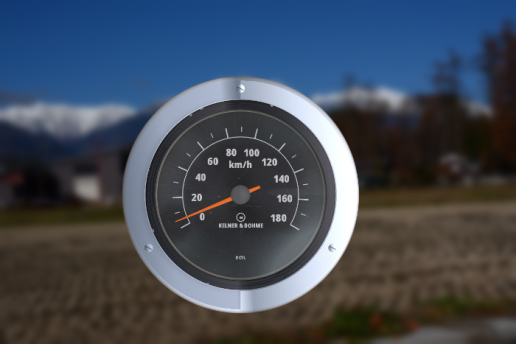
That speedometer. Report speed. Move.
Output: 5 km/h
